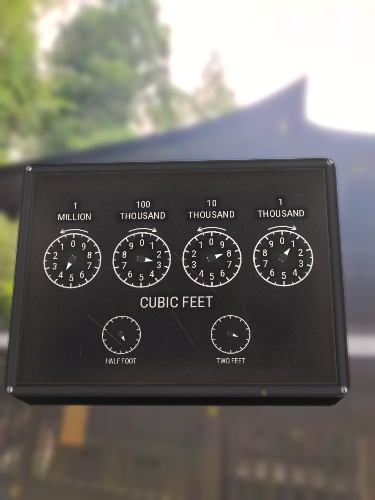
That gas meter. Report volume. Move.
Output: 428100 ft³
